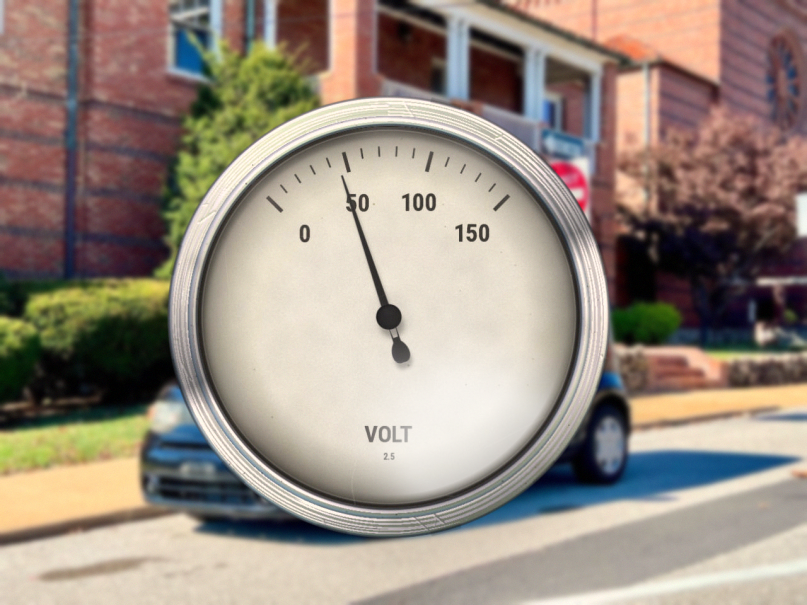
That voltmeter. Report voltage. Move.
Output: 45 V
